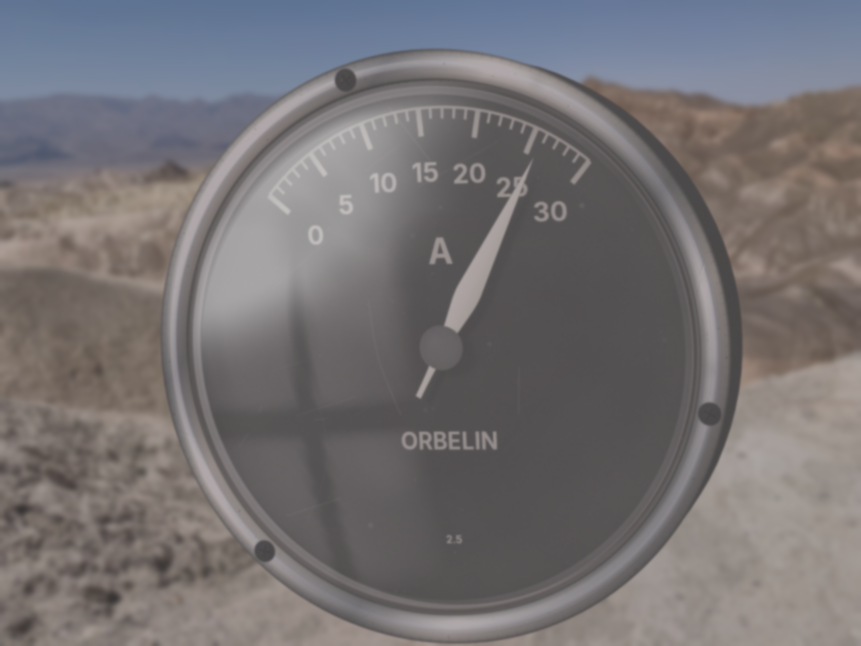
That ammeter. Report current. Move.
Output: 26 A
